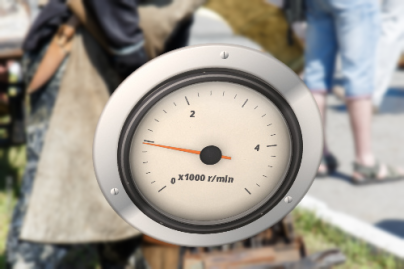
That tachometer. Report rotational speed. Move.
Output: 1000 rpm
